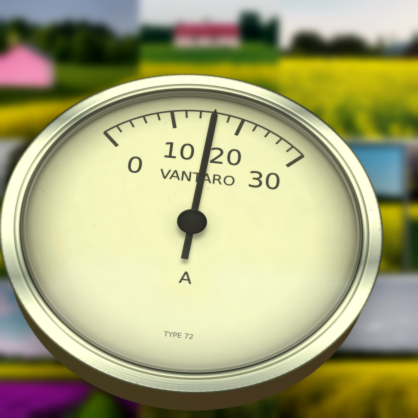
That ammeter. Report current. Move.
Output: 16 A
